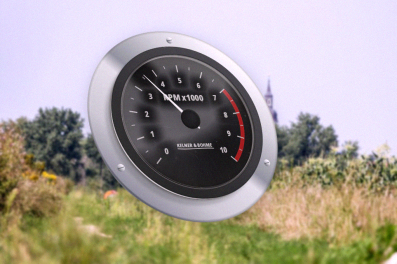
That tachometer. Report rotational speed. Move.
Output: 3500 rpm
